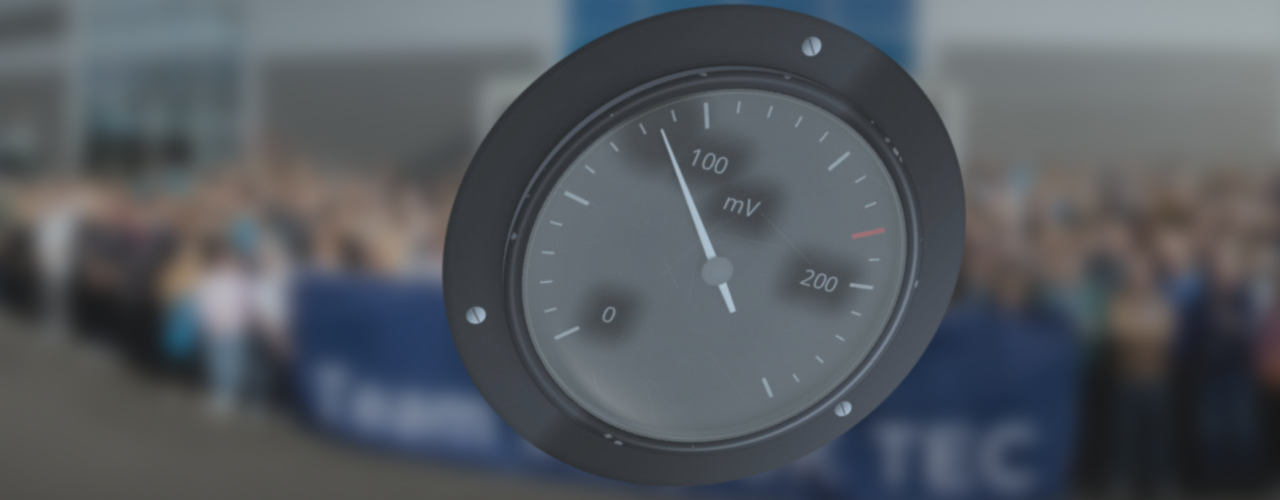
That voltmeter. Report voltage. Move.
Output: 85 mV
